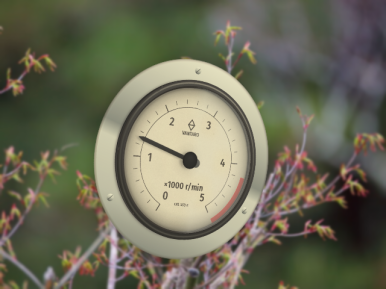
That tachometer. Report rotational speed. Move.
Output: 1300 rpm
